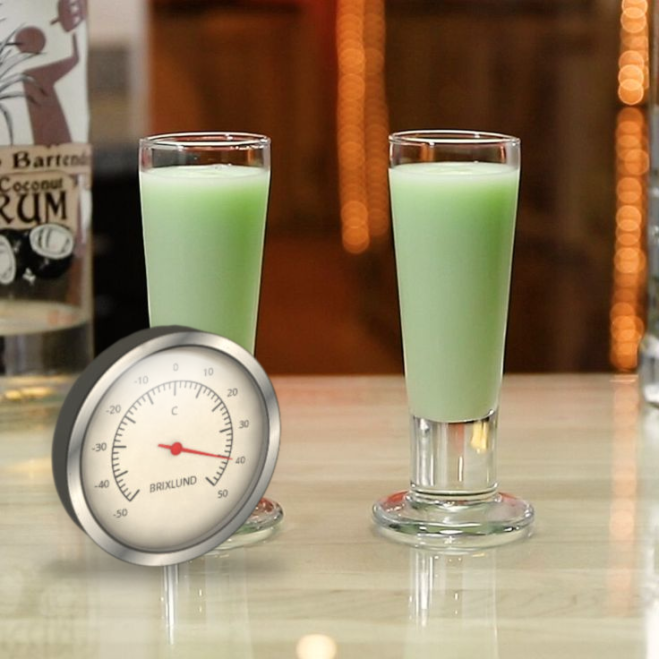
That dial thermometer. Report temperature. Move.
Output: 40 °C
